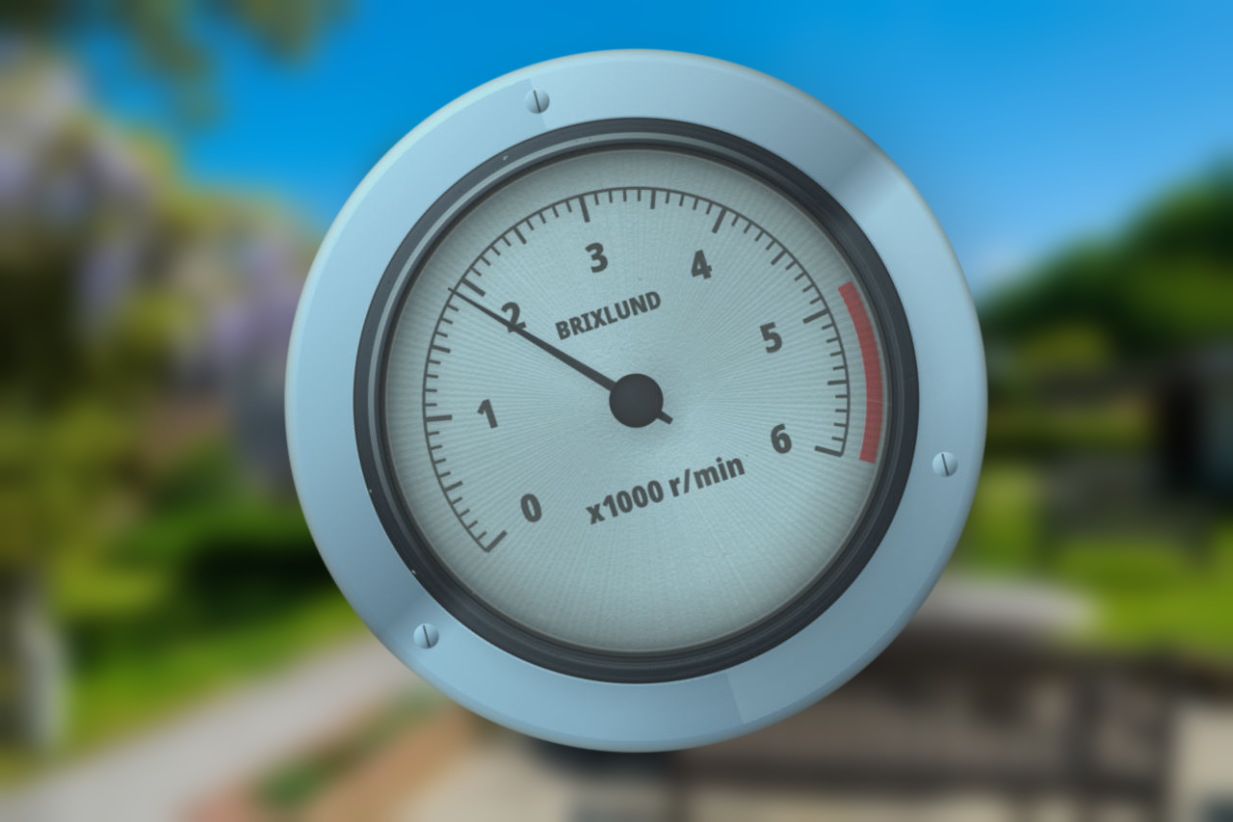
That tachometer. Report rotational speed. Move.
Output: 1900 rpm
